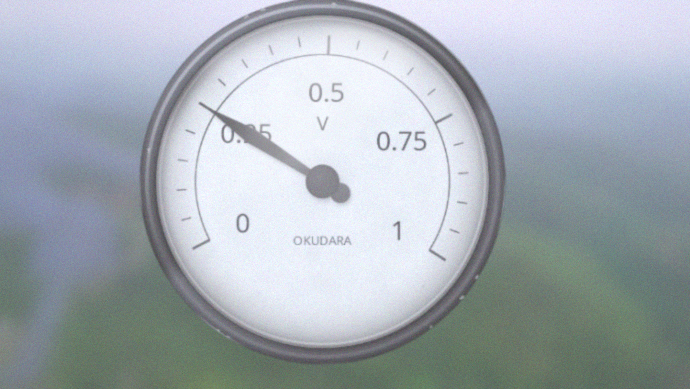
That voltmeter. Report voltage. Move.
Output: 0.25 V
